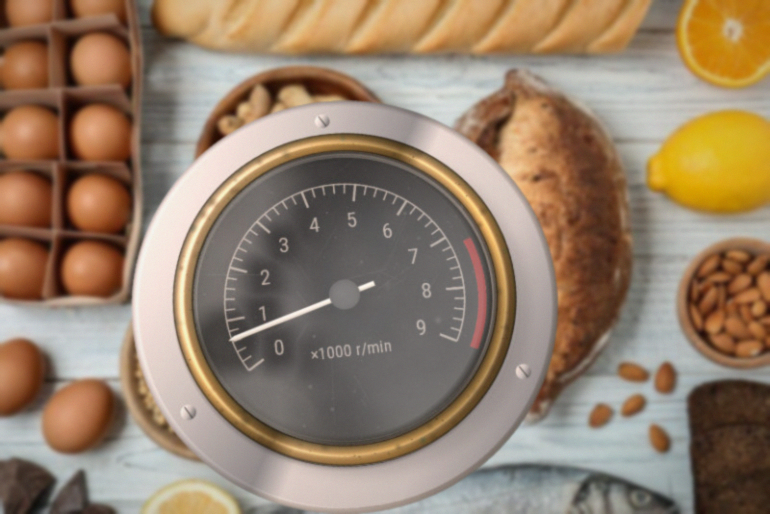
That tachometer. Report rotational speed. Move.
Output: 600 rpm
